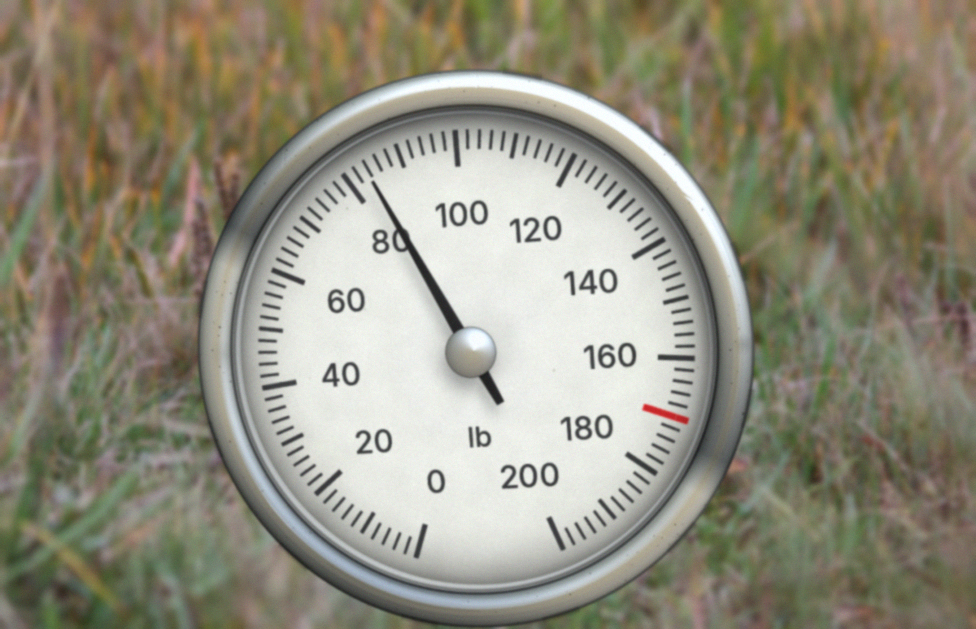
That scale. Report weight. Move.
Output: 84 lb
